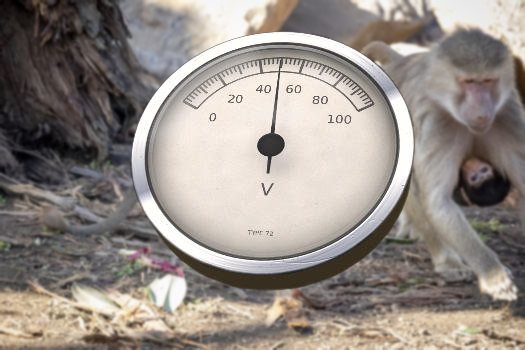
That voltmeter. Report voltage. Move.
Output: 50 V
